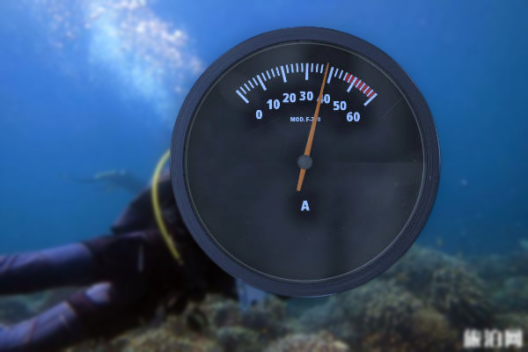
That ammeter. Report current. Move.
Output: 38 A
